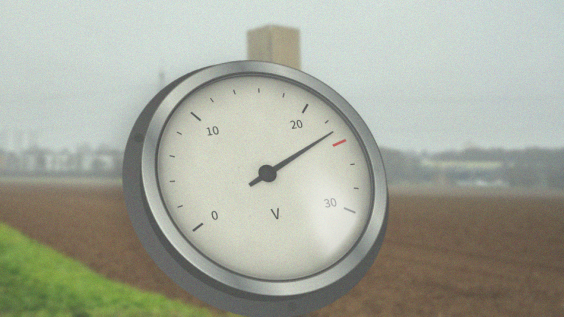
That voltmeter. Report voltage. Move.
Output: 23 V
